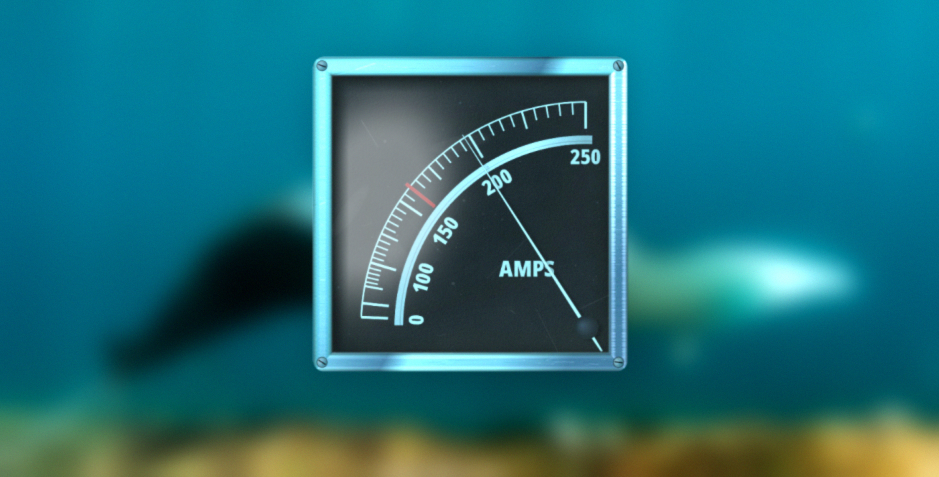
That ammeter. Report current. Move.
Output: 197.5 A
